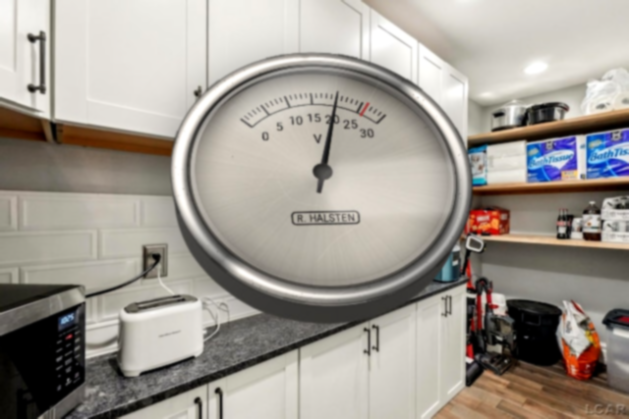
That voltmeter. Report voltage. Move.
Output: 20 V
